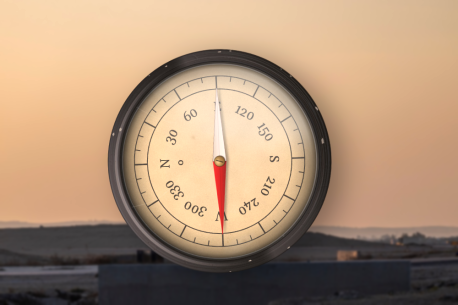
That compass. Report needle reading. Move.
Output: 270 °
